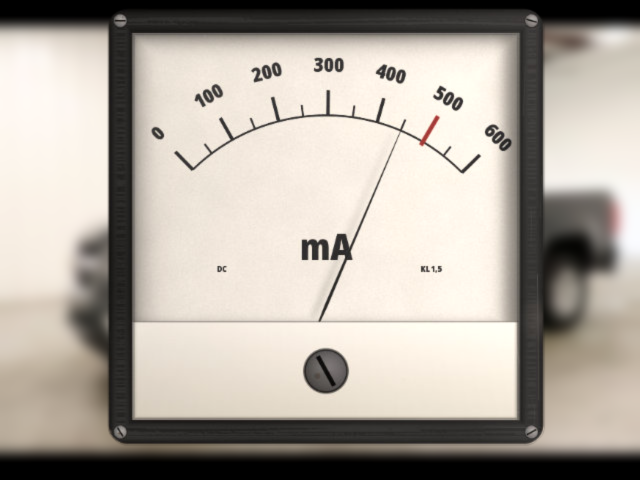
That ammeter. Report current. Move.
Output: 450 mA
